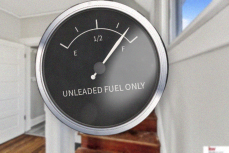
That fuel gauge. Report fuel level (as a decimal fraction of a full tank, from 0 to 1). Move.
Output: 0.875
